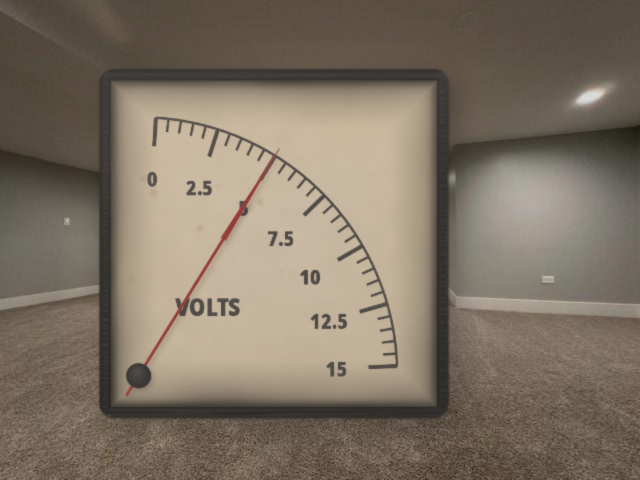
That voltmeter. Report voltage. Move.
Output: 5 V
